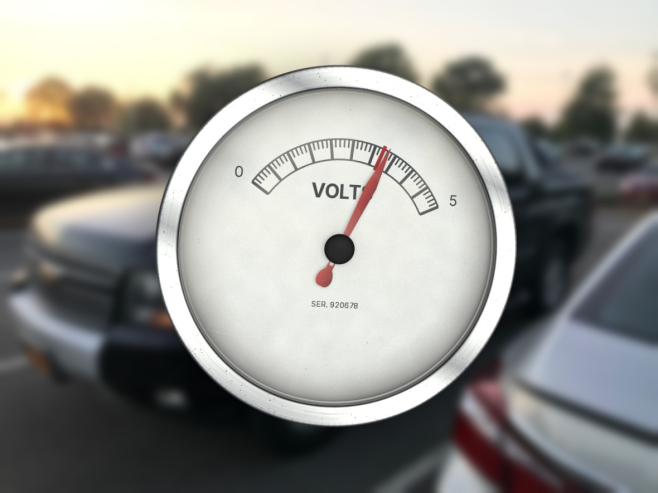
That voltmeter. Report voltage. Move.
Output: 3.3 V
